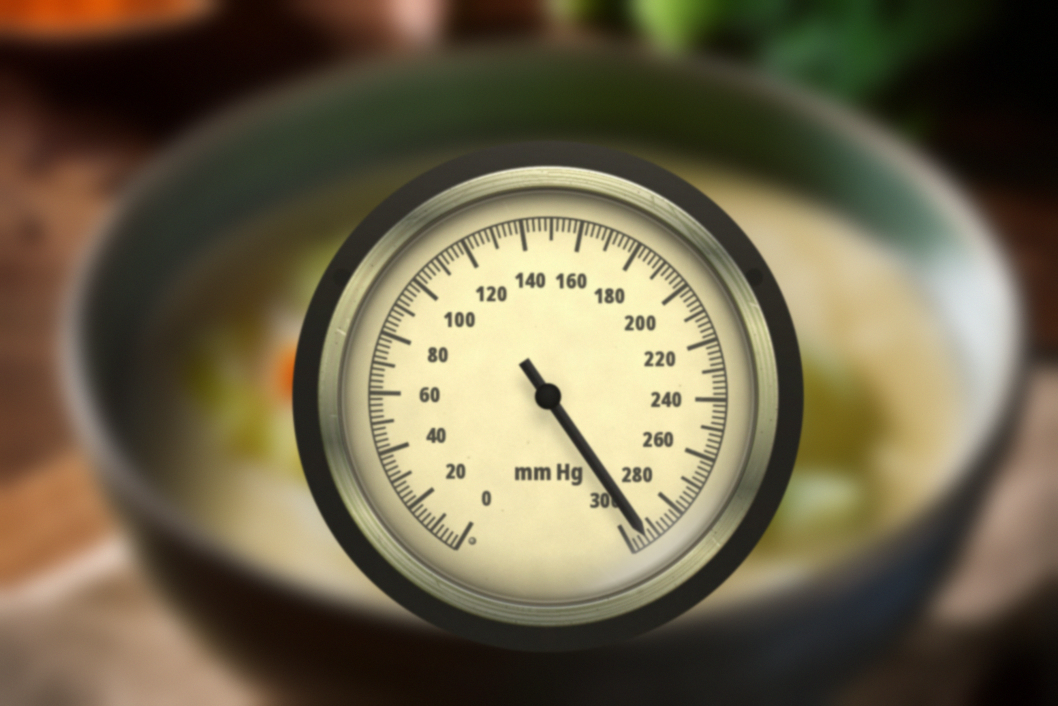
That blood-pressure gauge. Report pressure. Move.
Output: 294 mmHg
